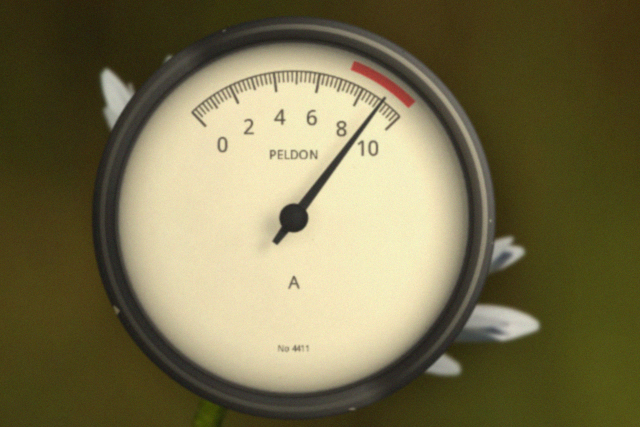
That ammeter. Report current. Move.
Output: 9 A
